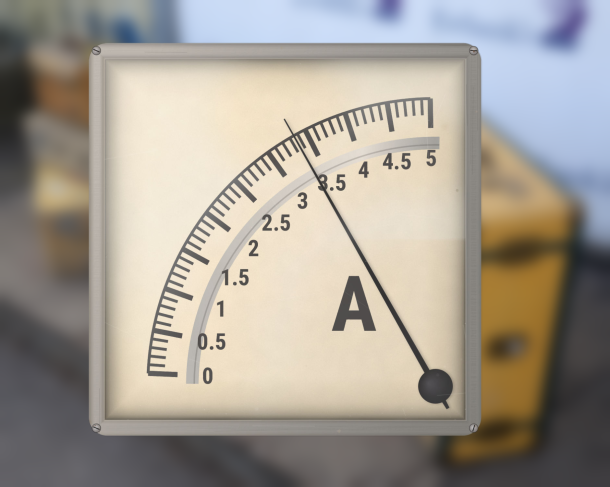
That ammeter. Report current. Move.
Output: 3.35 A
